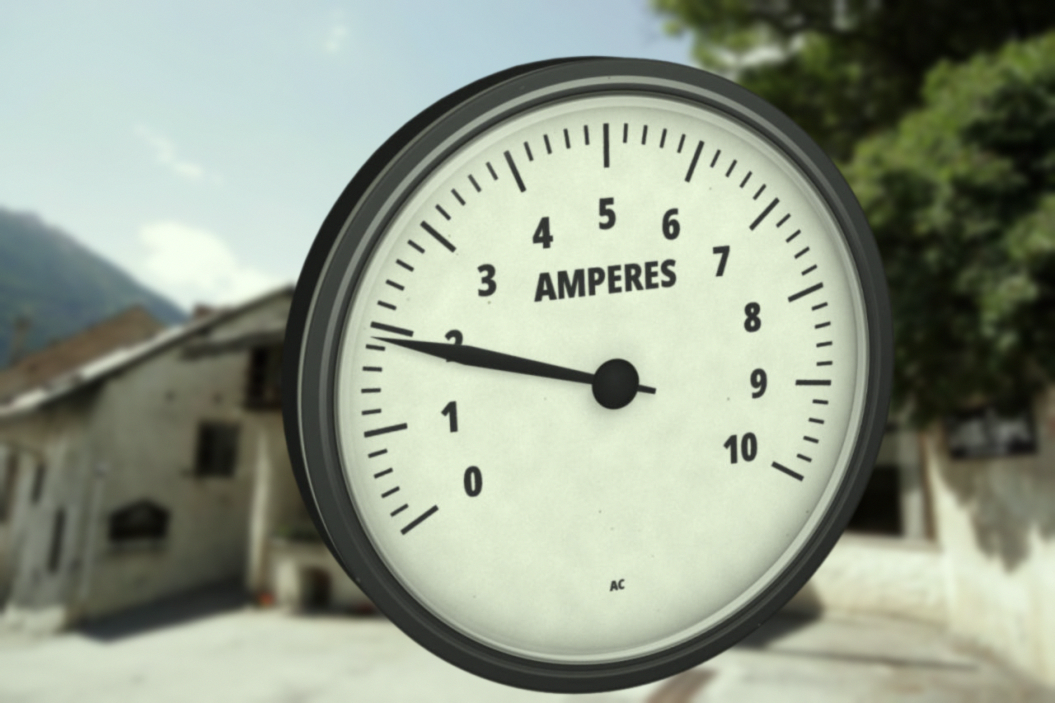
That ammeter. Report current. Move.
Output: 1.9 A
